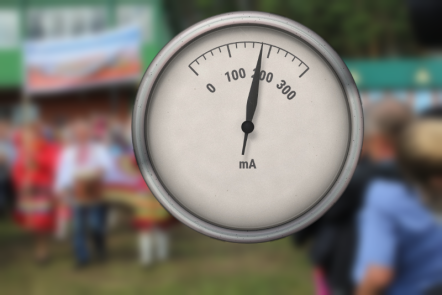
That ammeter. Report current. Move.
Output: 180 mA
